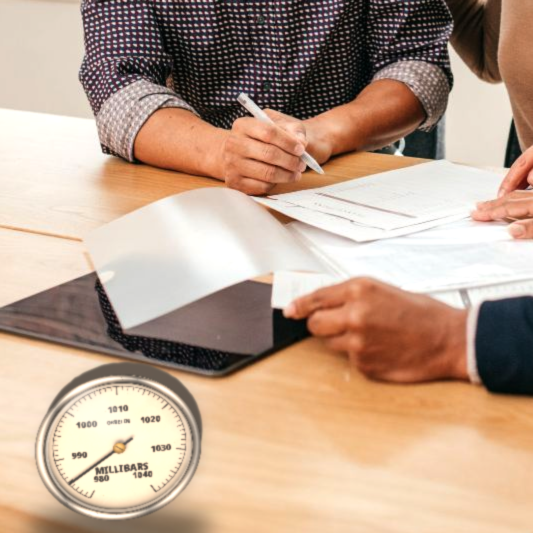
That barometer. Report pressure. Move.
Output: 985 mbar
